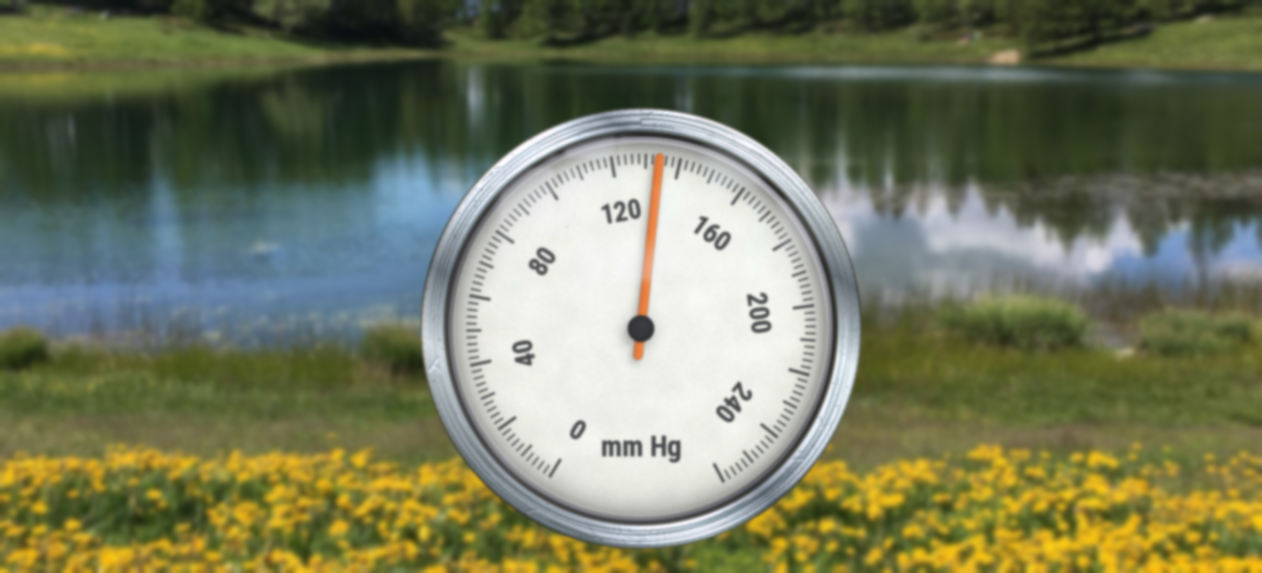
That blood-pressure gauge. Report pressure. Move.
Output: 134 mmHg
